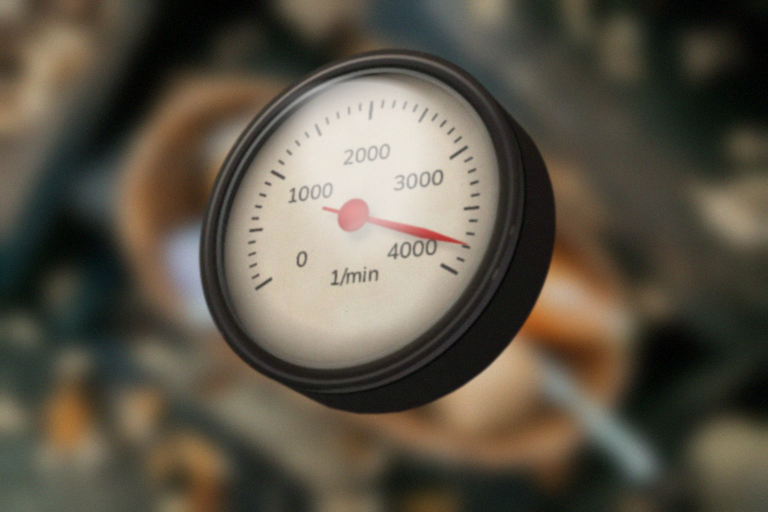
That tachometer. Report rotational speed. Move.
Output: 3800 rpm
